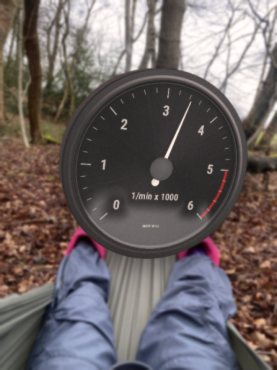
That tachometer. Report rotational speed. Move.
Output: 3400 rpm
